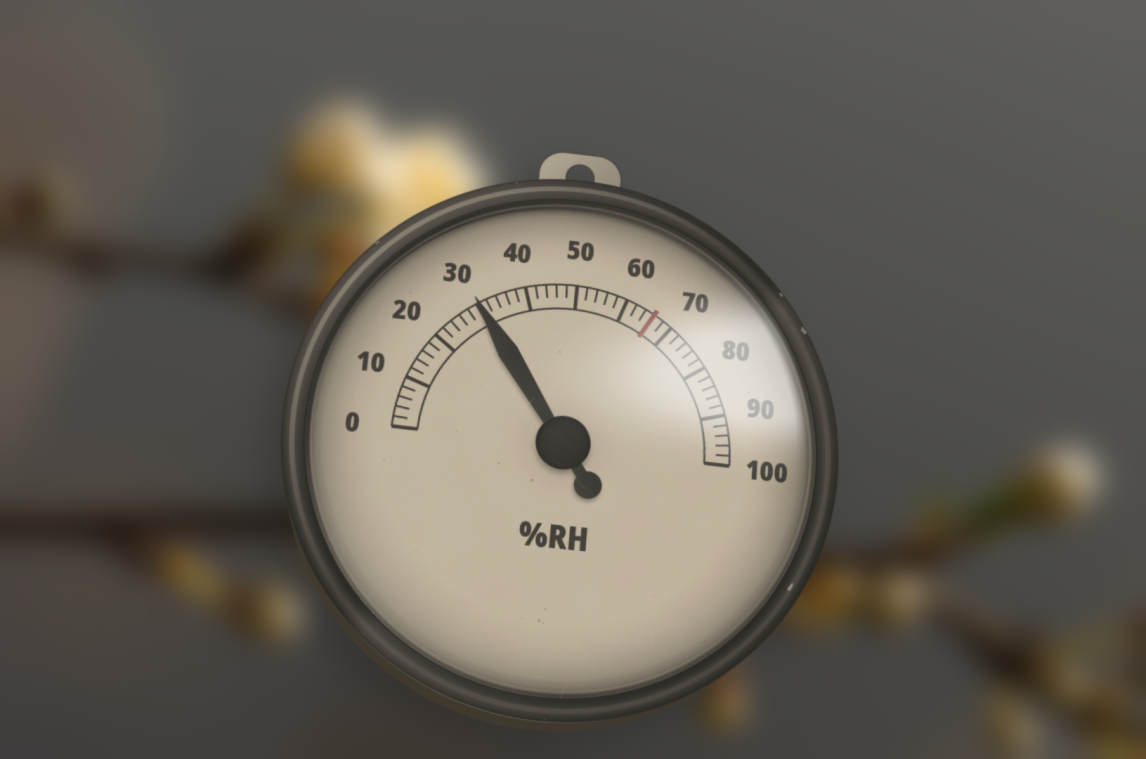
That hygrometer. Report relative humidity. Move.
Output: 30 %
